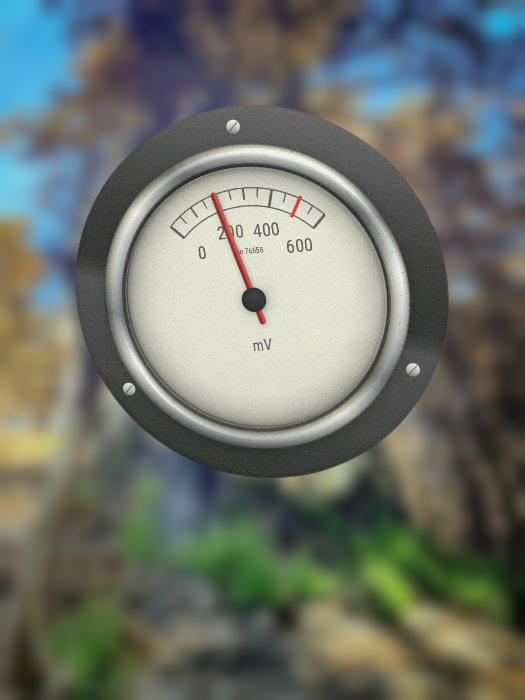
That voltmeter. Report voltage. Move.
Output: 200 mV
